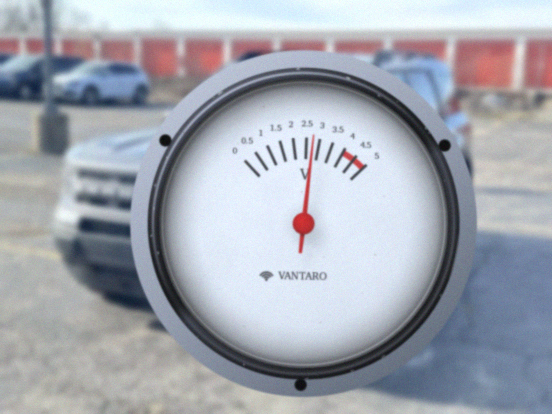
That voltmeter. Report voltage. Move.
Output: 2.75 V
